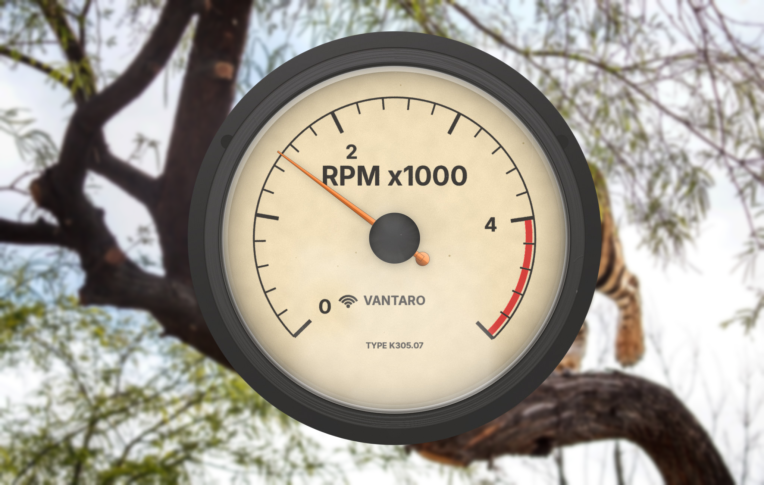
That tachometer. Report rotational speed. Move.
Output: 1500 rpm
